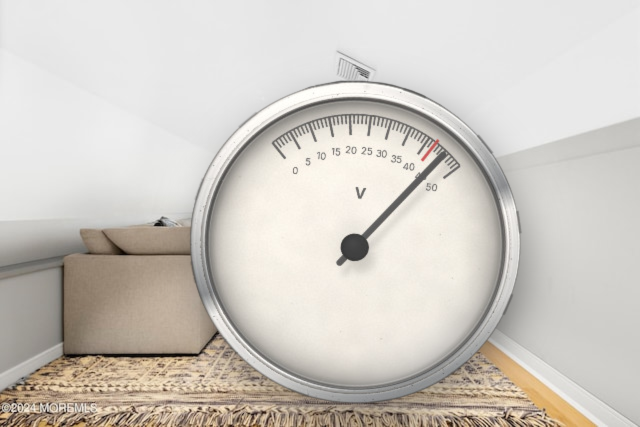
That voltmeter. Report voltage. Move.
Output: 45 V
